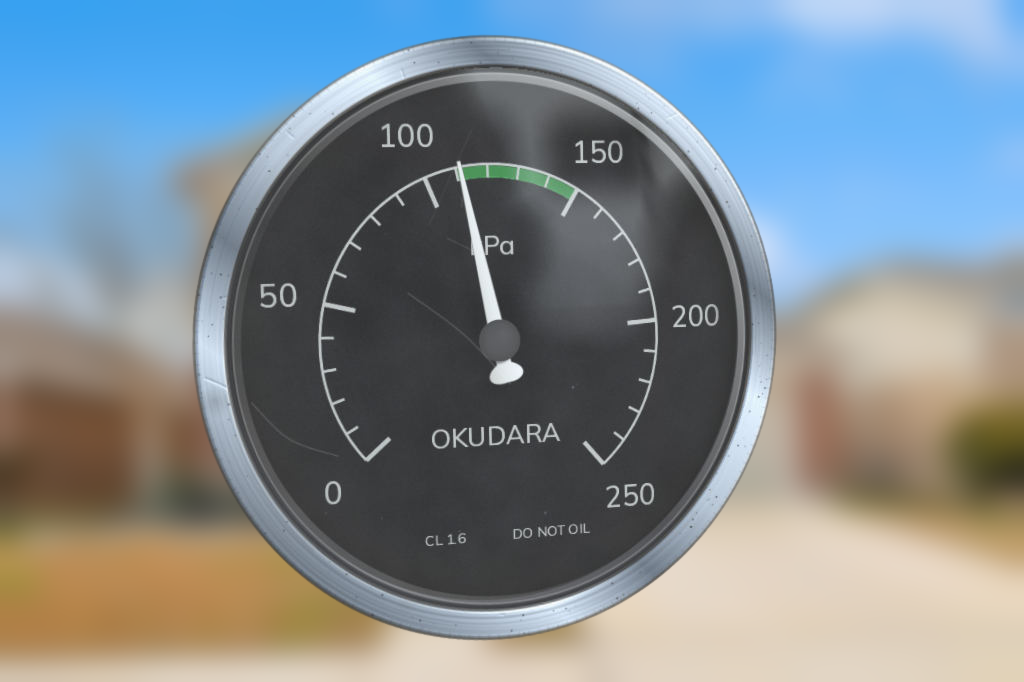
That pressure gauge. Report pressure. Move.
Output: 110 kPa
